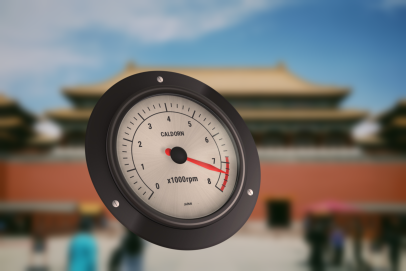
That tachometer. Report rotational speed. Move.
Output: 7400 rpm
